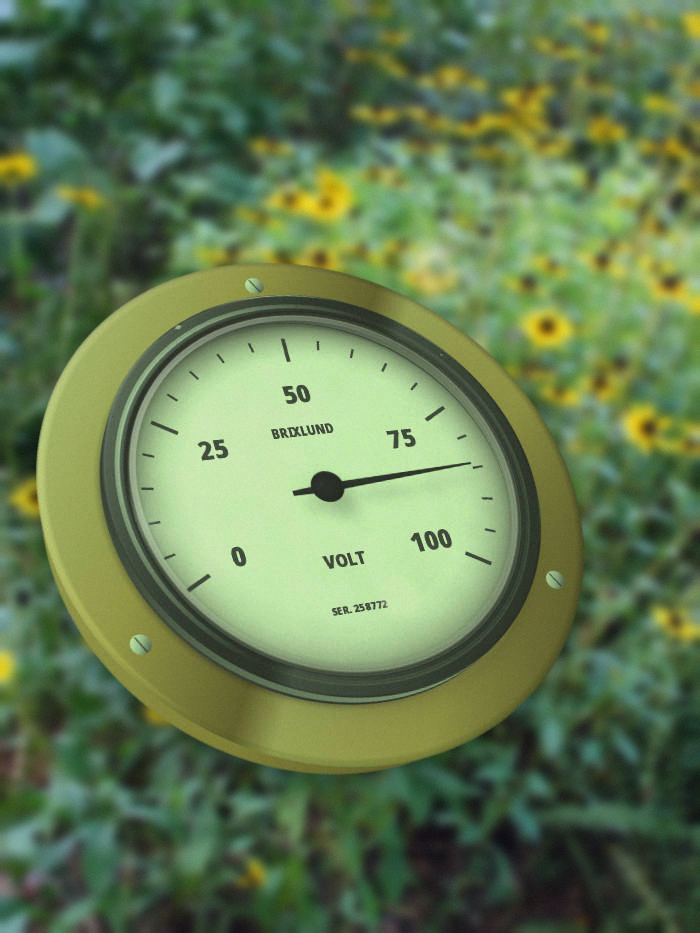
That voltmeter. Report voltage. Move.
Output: 85 V
